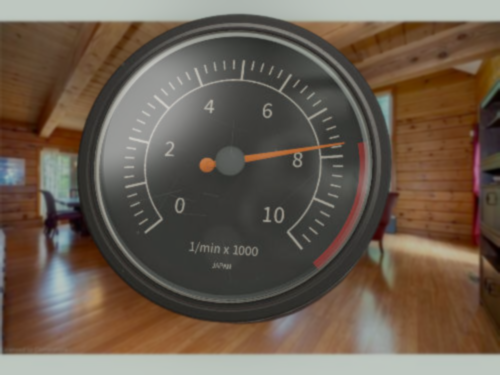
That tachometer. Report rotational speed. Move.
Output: 7800 rpm
